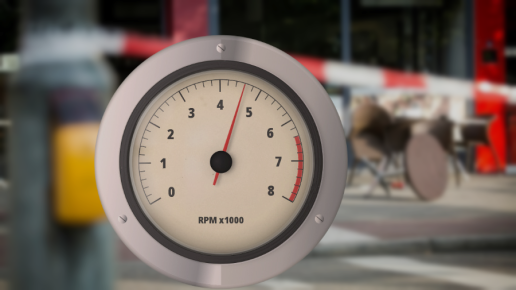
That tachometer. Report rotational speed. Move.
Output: 4600 rpm
